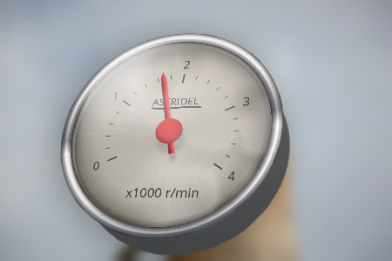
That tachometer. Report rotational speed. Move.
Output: 1700 rpm
